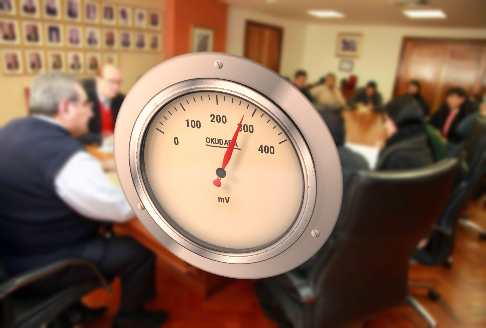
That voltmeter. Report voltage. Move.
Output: 280 mV
